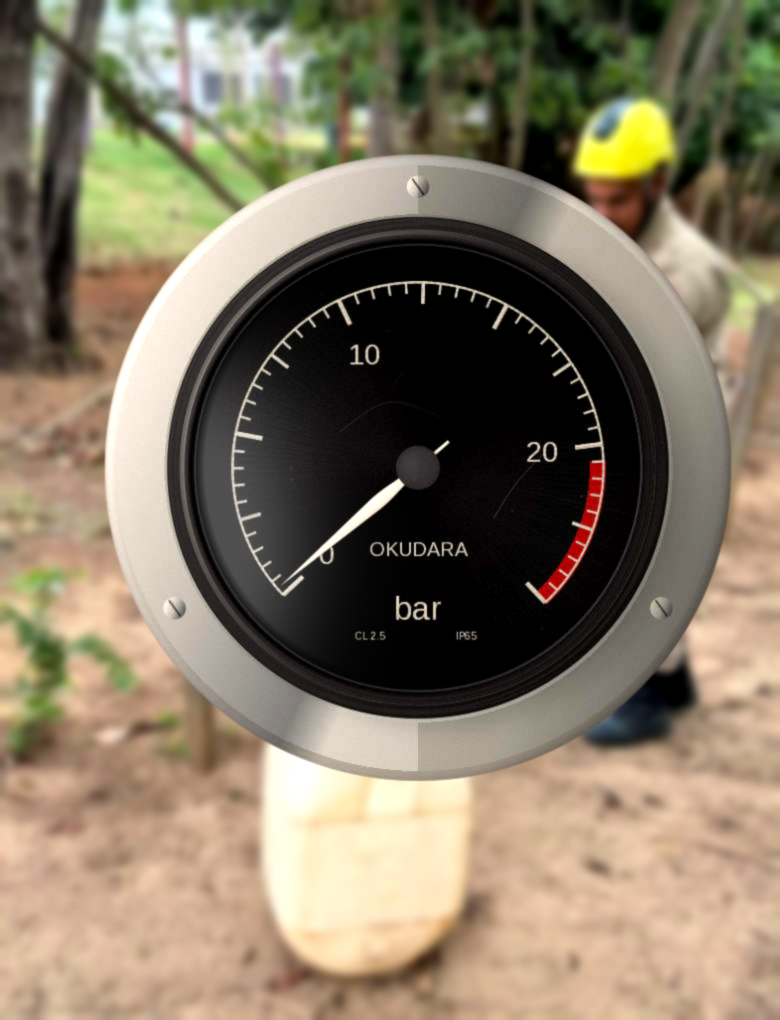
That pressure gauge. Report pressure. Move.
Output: 0.25 bar
